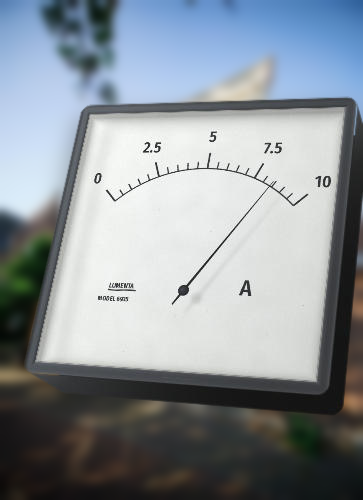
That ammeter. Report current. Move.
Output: 8.5 A
